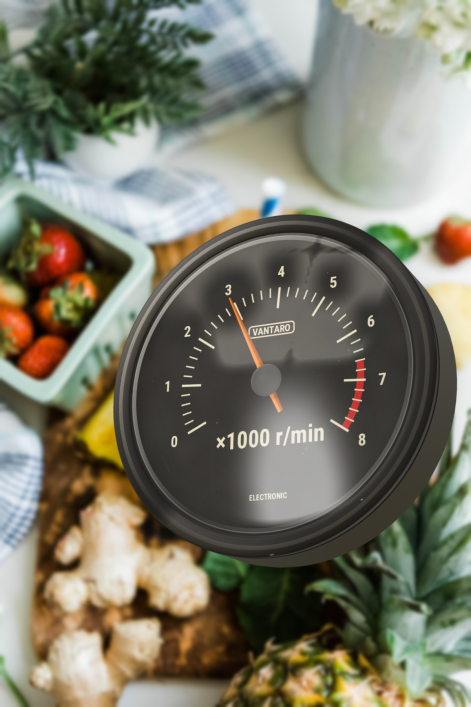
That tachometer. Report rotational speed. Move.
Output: 3000 rpm
